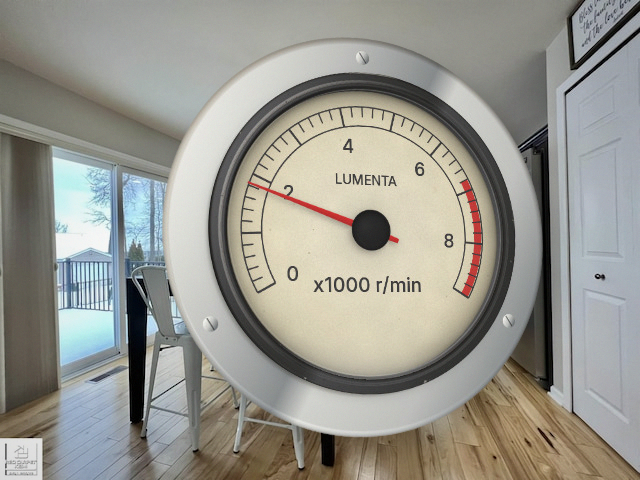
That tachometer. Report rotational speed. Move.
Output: 1800 rpm
